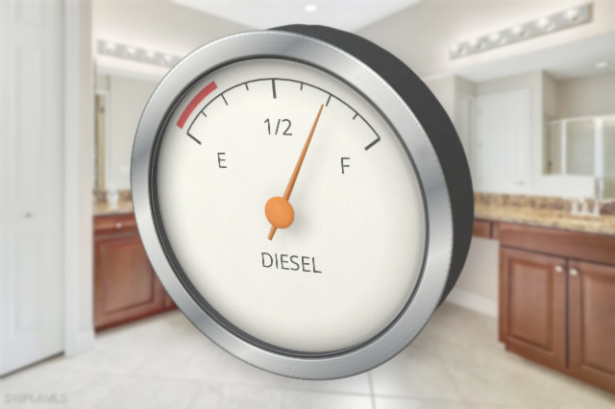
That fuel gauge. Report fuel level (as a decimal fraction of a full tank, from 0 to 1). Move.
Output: 0.75
